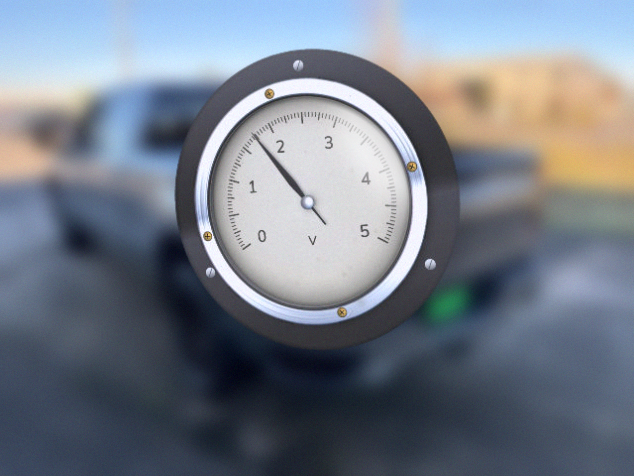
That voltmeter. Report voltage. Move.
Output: 1.75 V
